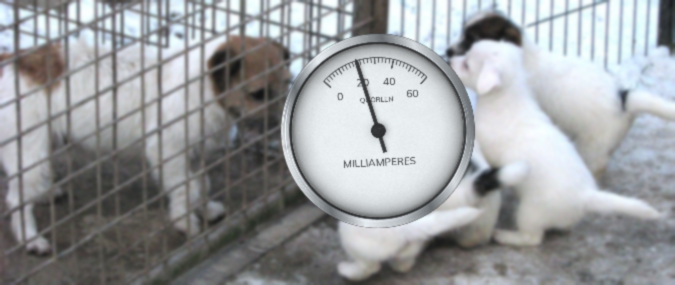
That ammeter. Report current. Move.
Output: 20 mA
